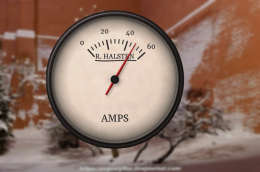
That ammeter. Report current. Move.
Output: 48 A
